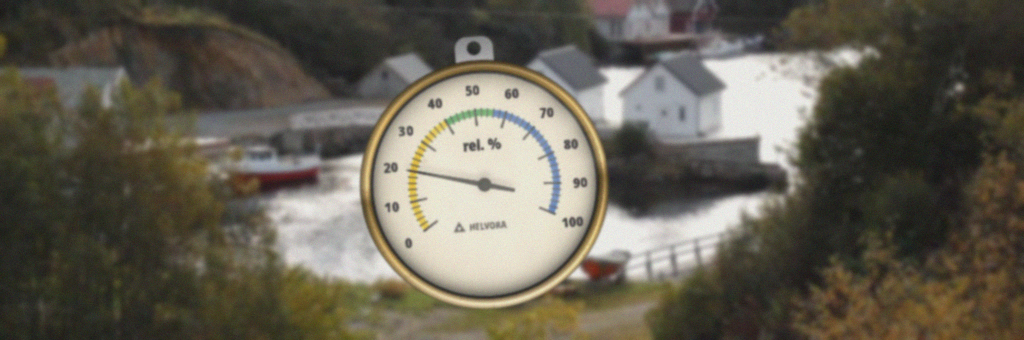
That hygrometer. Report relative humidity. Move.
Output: 20 %
